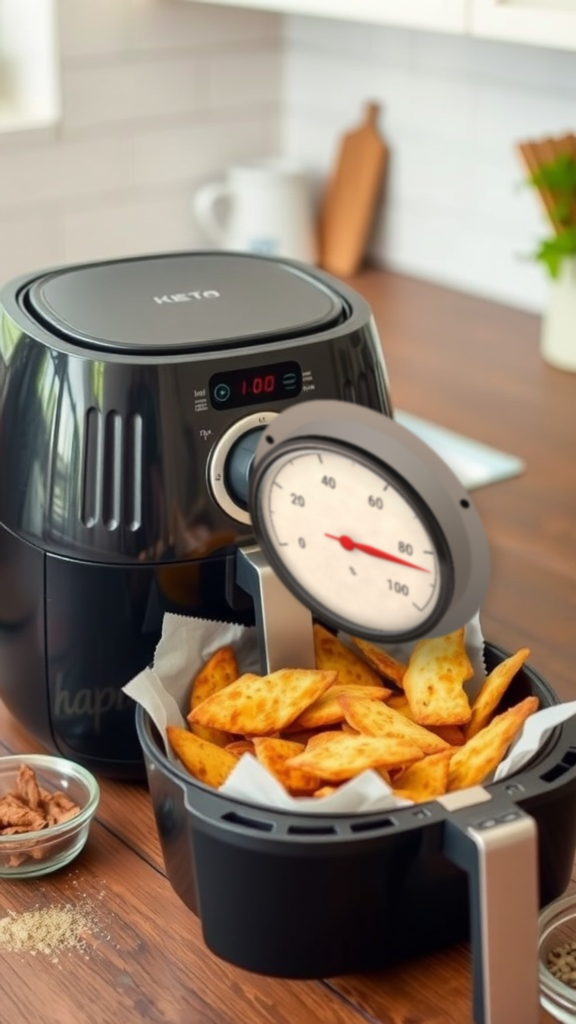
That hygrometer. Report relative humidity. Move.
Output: 85 %
